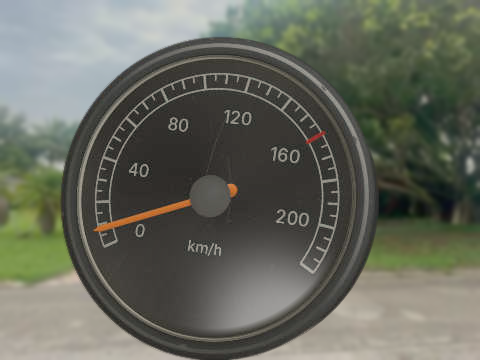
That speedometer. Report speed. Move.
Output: 7.5 km/h
